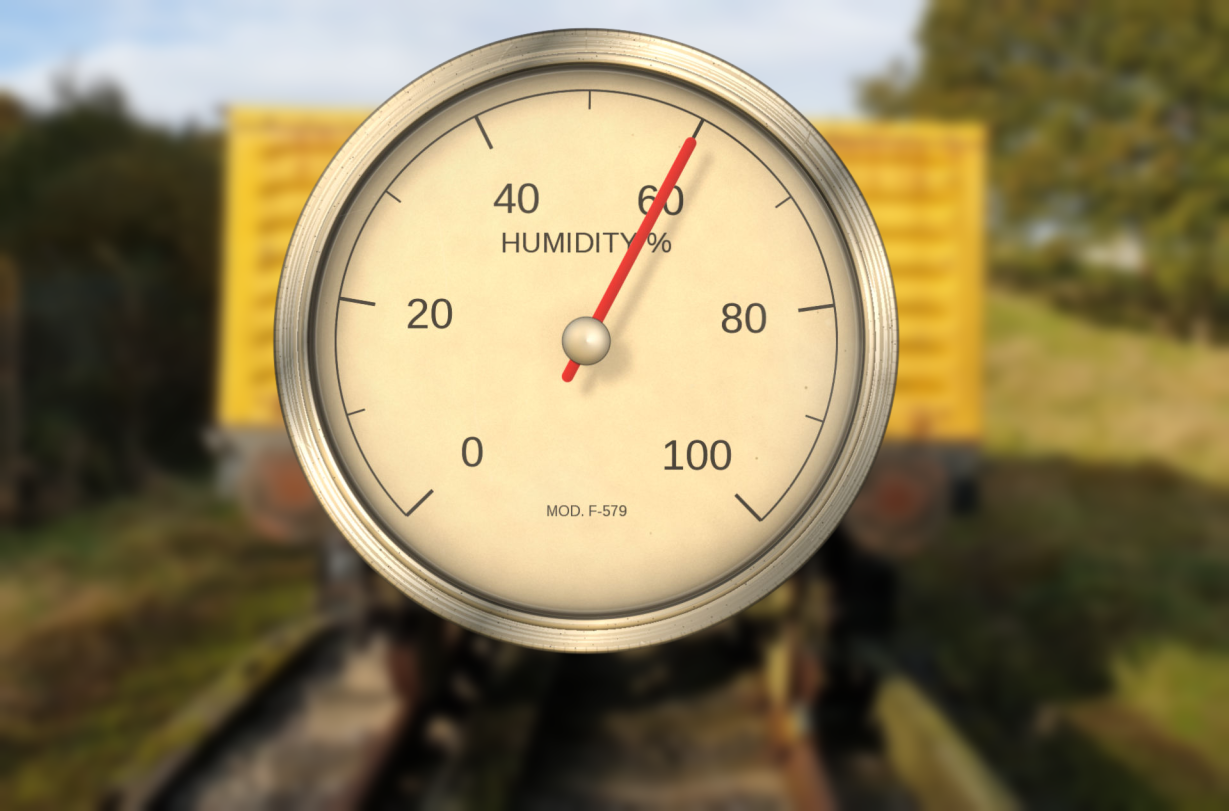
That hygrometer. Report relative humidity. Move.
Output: 60 %
